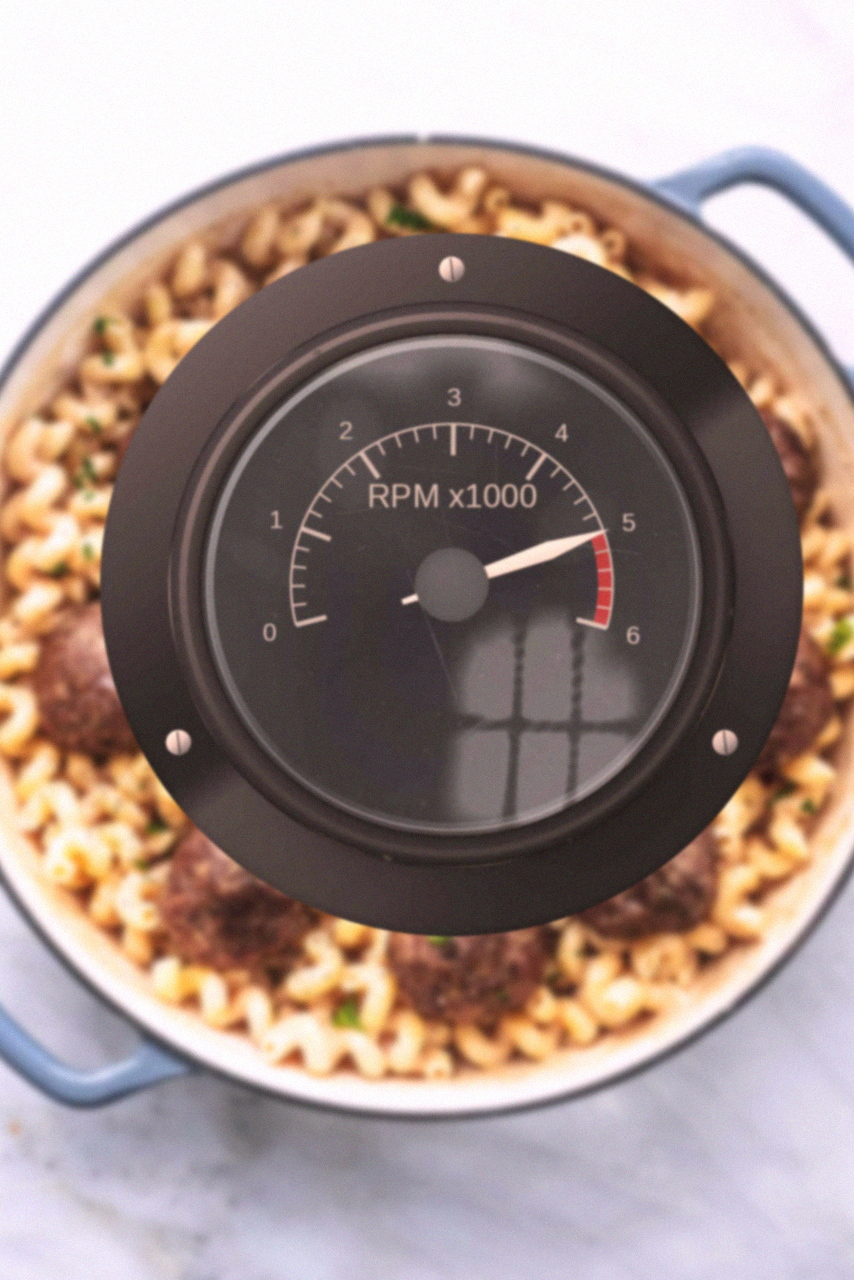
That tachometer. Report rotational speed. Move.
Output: 5000 rpm
